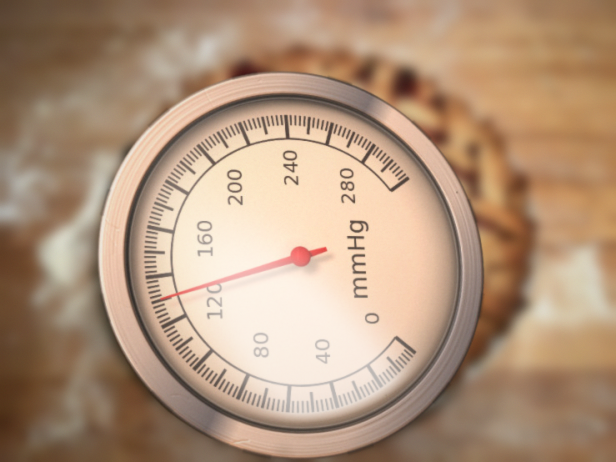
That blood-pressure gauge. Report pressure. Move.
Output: 130 mmHg
